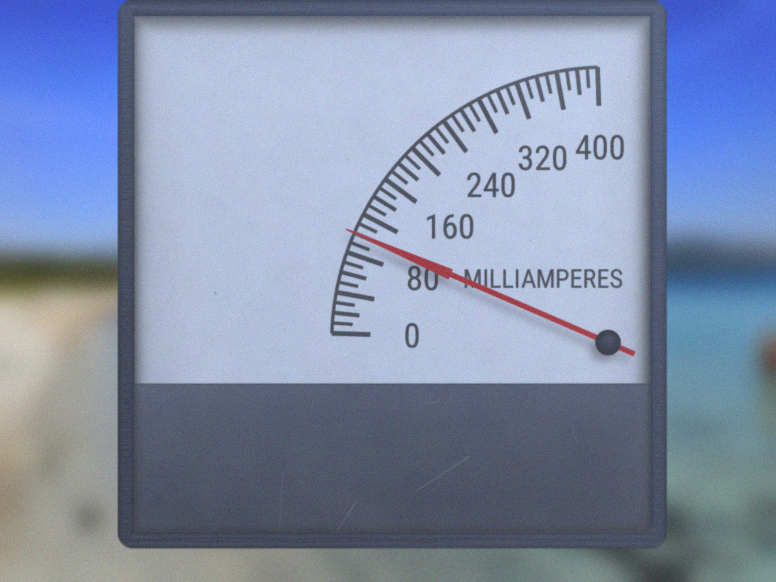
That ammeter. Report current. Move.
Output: 100 mA
